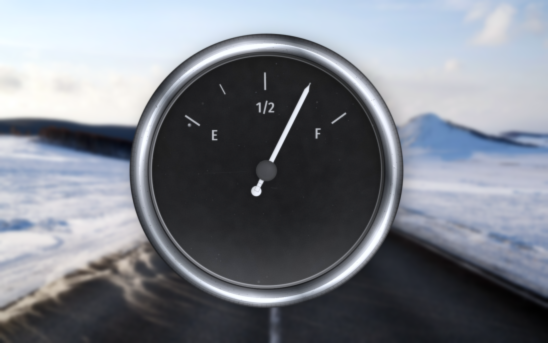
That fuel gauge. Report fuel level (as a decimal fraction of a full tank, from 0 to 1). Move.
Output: 0.75
